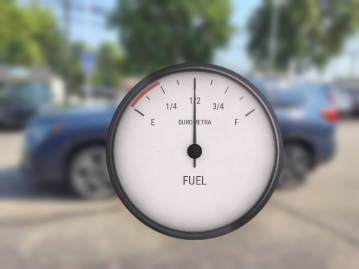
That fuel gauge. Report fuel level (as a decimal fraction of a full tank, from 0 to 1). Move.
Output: 0.5
